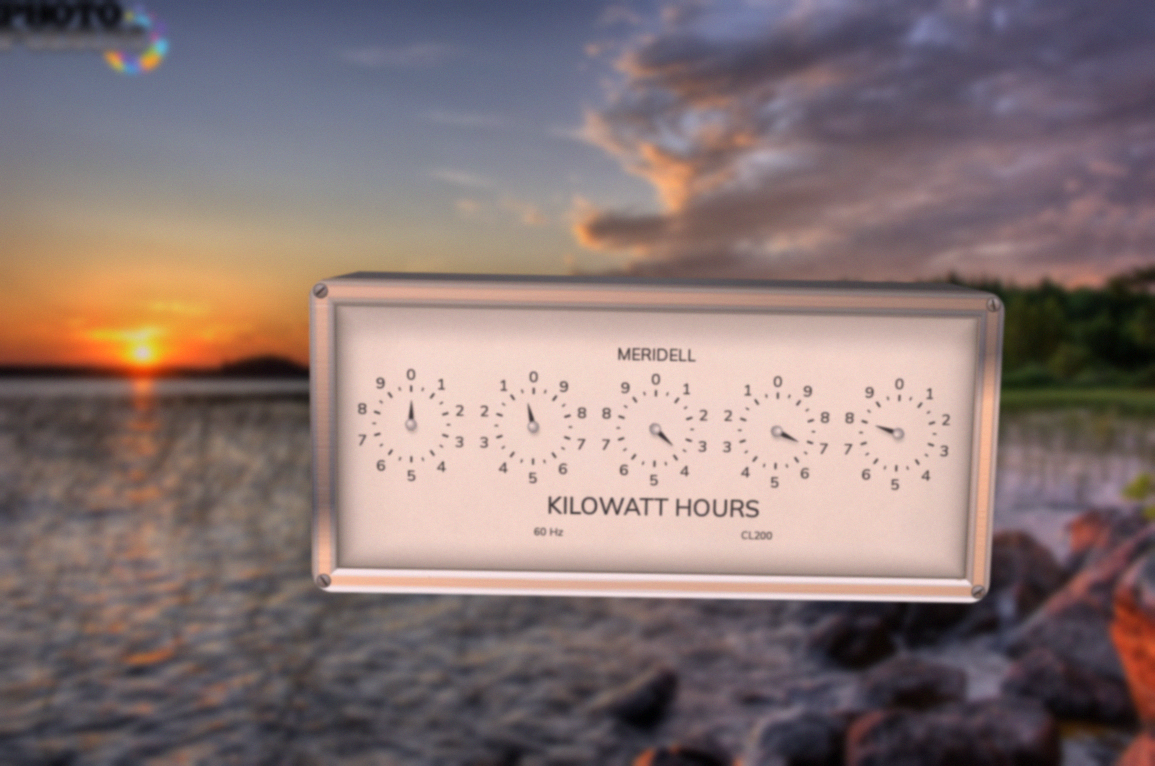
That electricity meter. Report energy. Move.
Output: 368 kWh
